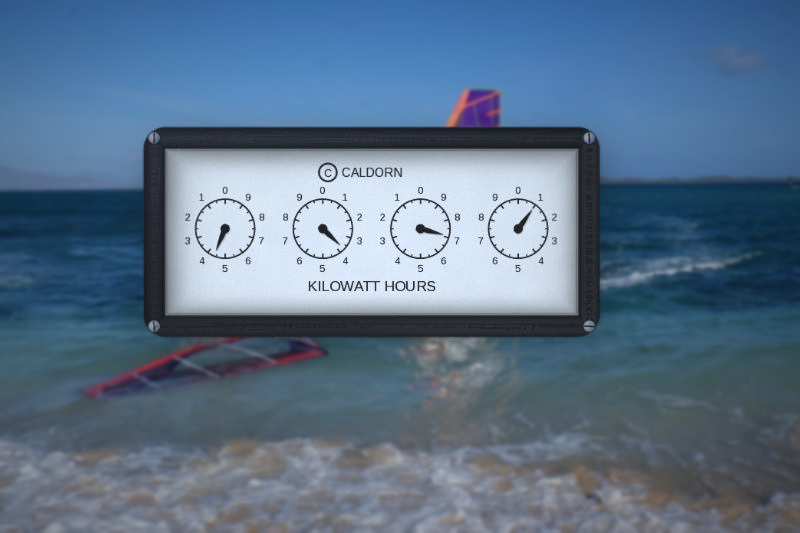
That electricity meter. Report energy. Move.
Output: 4371 kWh
